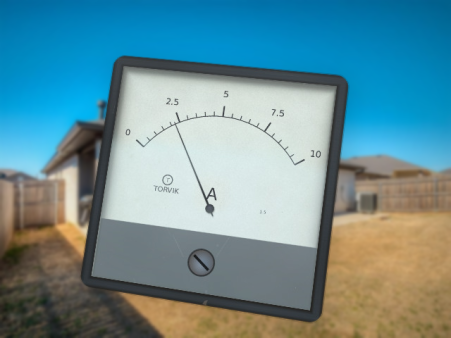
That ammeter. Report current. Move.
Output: 2.25 A
